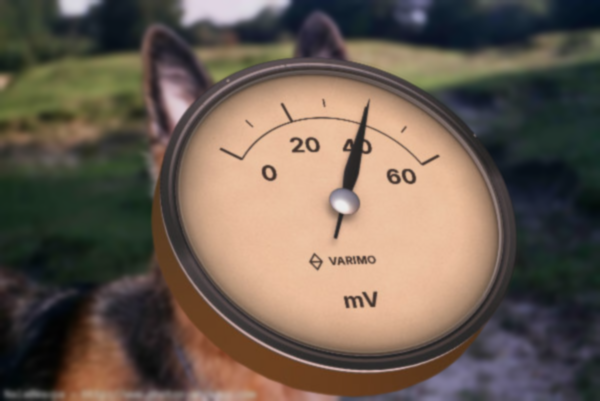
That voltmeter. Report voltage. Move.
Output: 40 mV
